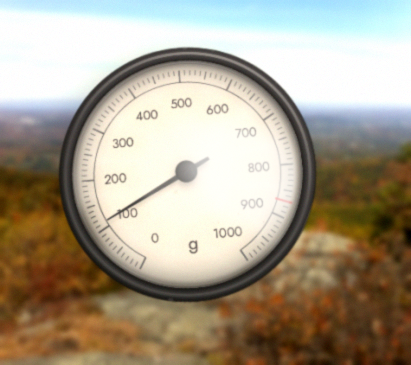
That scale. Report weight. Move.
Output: 110 g
